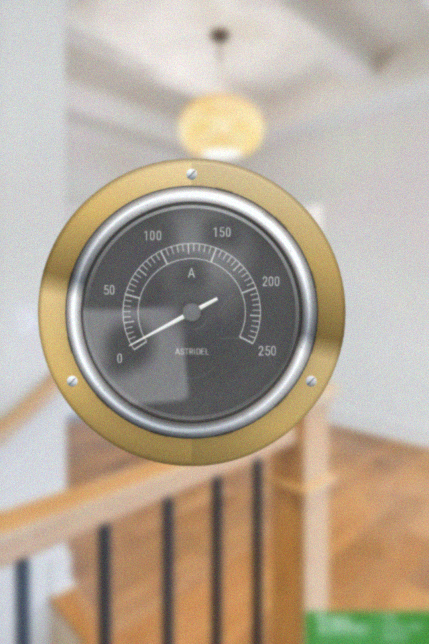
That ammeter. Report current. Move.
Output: 5 A
